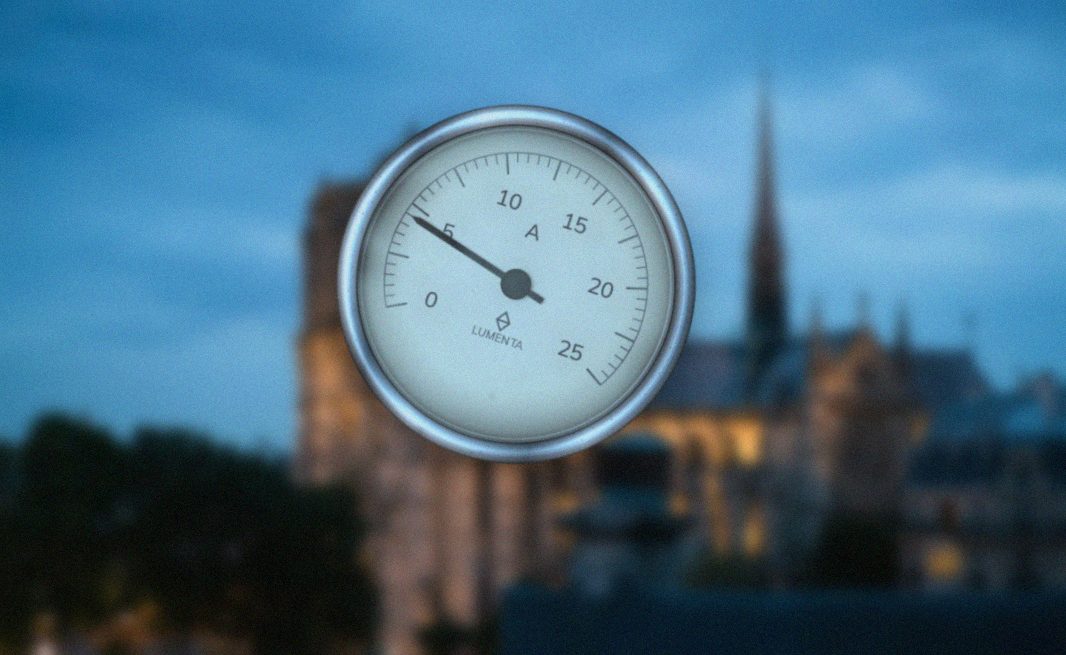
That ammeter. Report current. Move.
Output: 4.5 A
